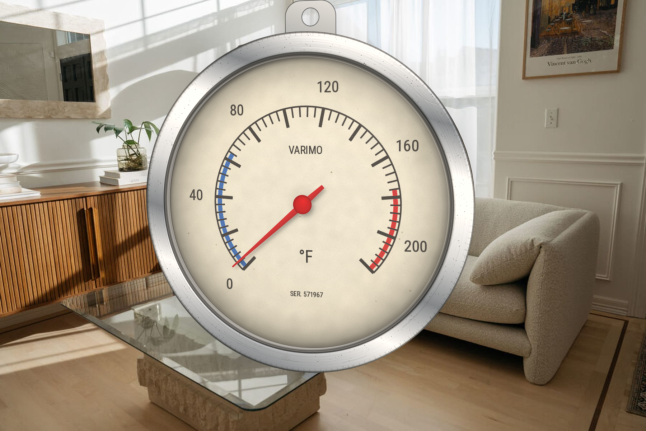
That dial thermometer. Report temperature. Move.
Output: 4 °F
